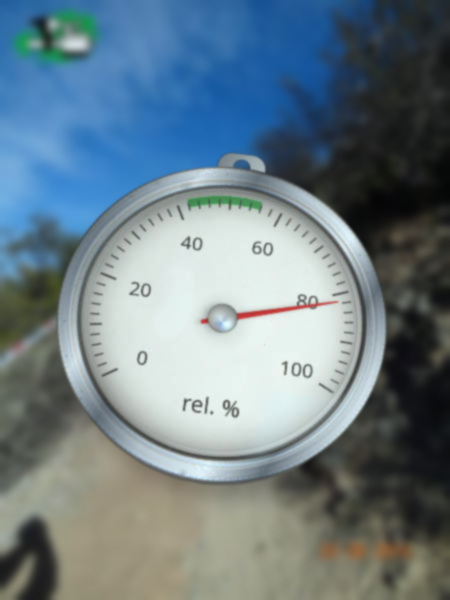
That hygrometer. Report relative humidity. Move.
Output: 82 %
